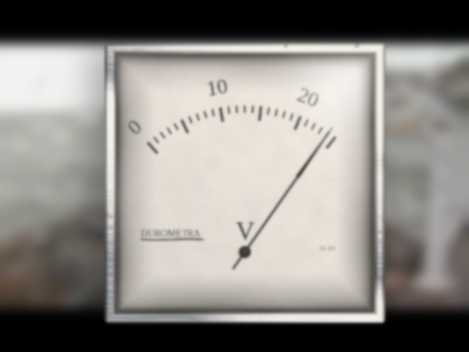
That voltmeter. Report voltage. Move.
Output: 24 V
